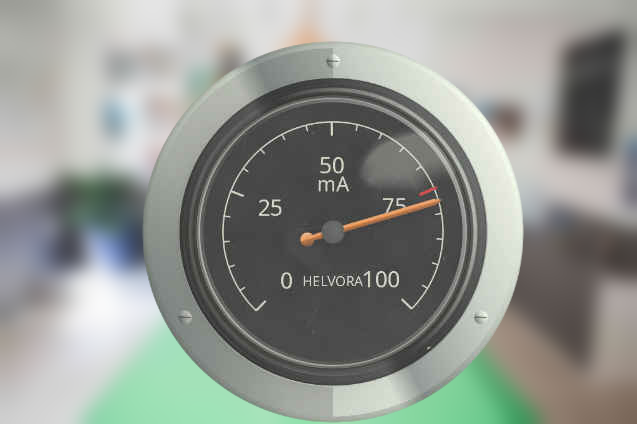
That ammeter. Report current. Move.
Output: 77.5 mA
